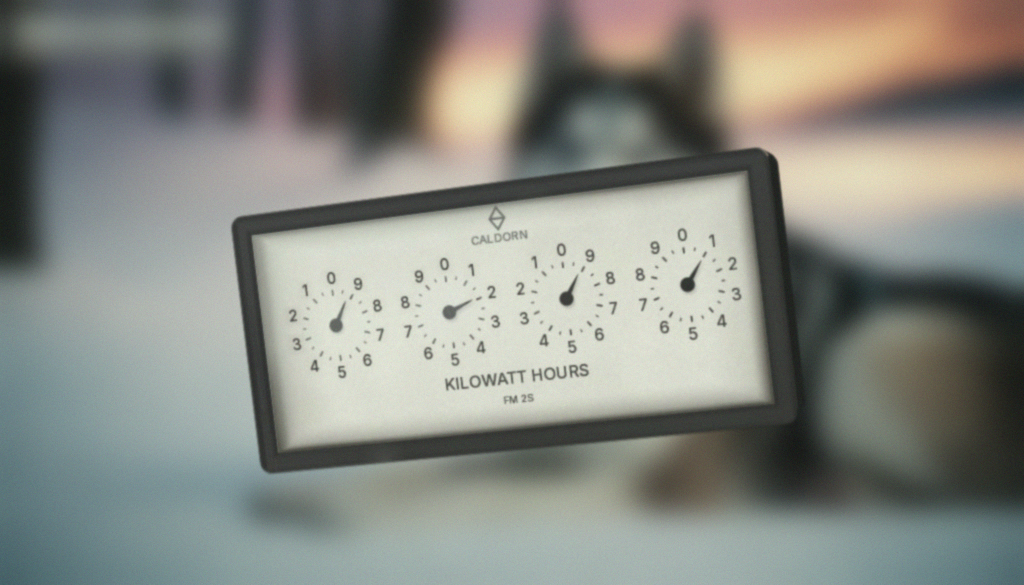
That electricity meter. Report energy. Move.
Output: 9191 kWh
